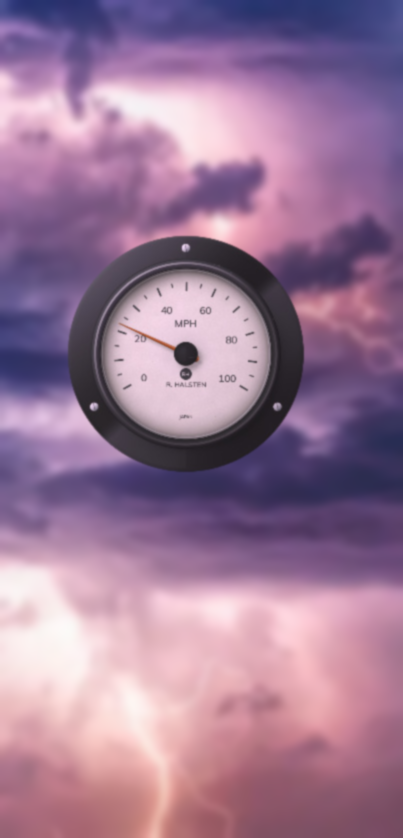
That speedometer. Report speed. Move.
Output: 22.5 mph
